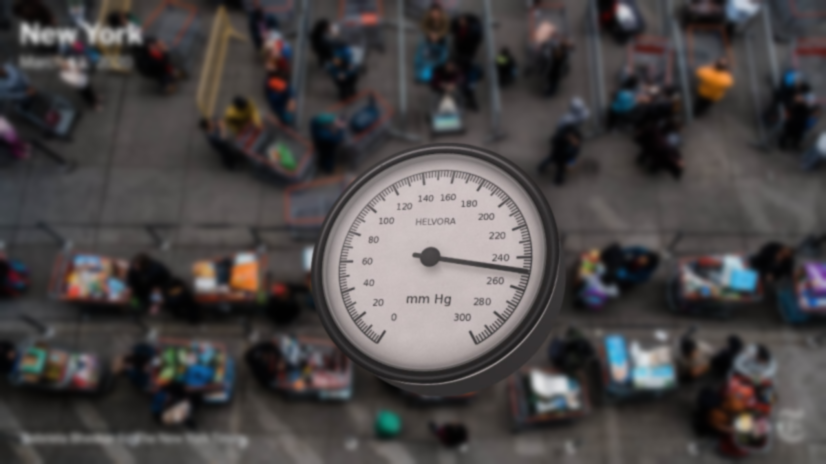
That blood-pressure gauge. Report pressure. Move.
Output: 250 mmHg
